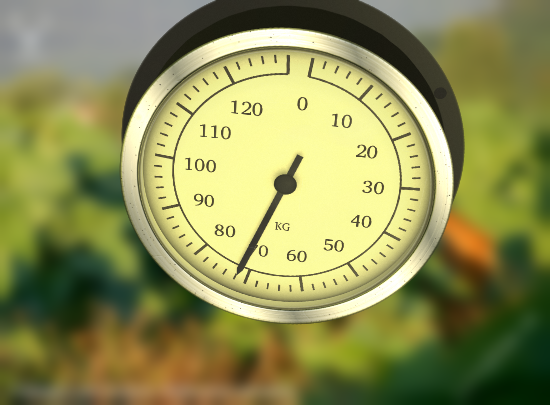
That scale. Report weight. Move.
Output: 72 kg
